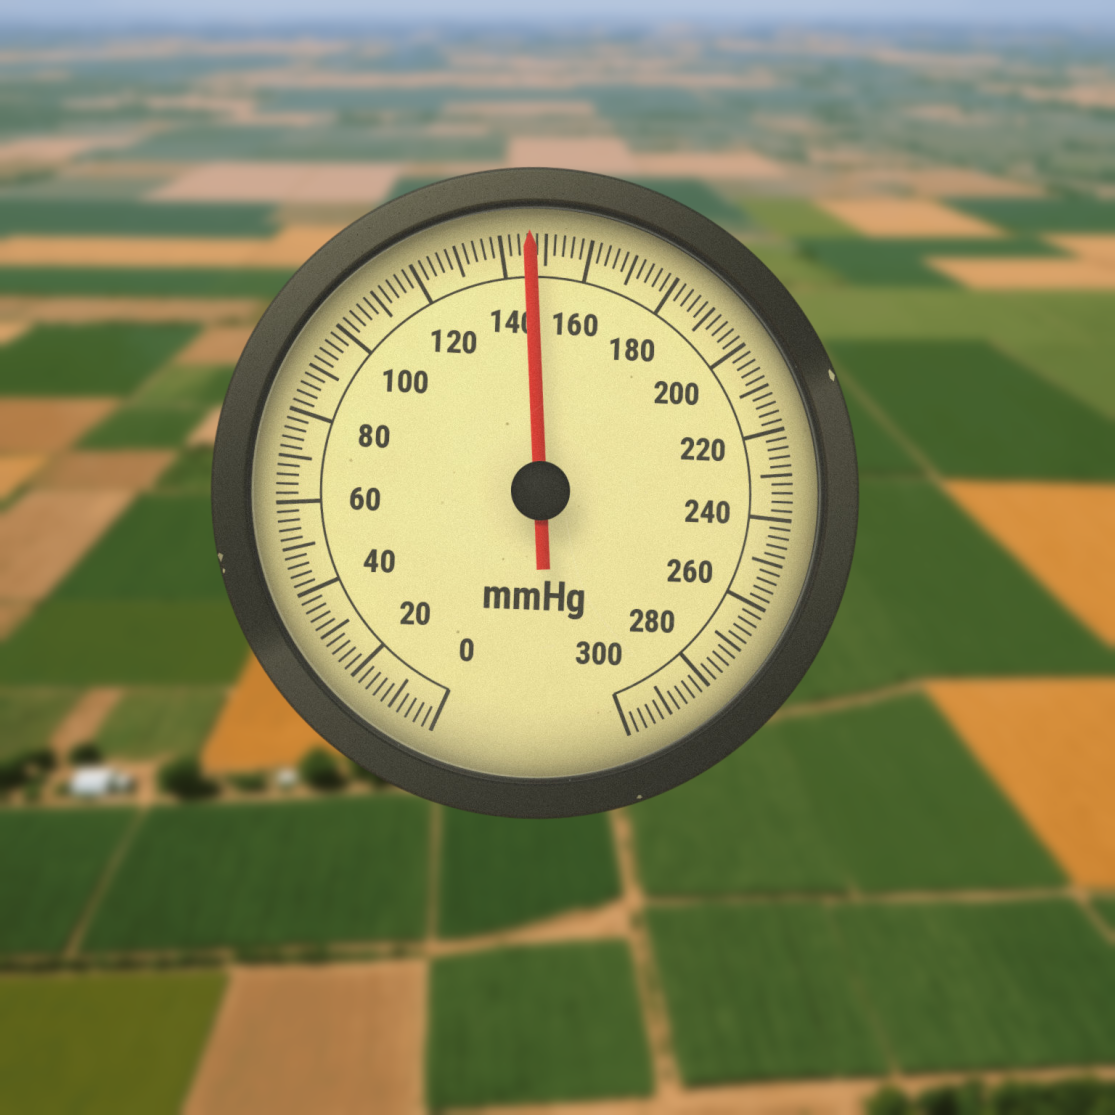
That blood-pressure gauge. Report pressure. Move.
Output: 146 mmHg
